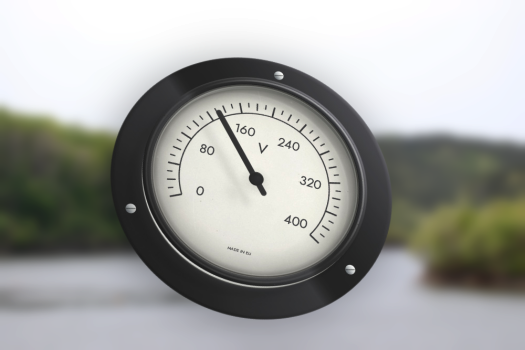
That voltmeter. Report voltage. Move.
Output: 130 V
